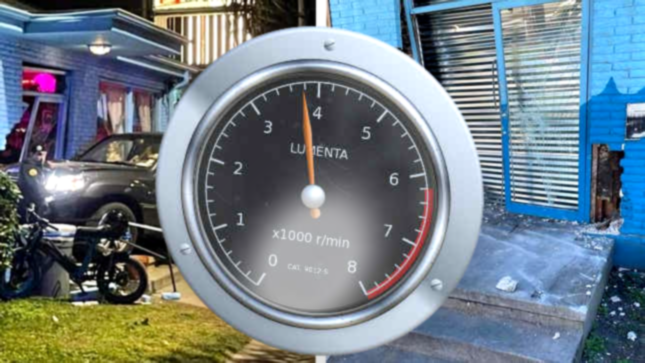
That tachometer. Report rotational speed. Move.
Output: 3800 rpm
